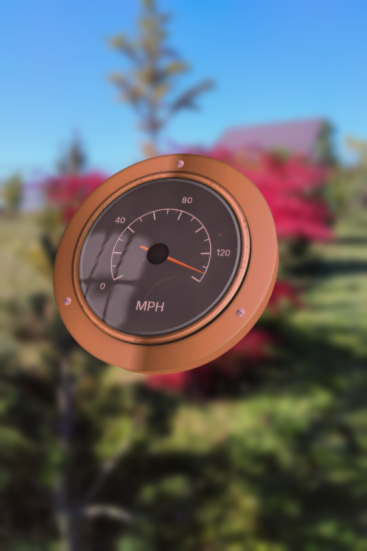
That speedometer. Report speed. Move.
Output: 135 mph
